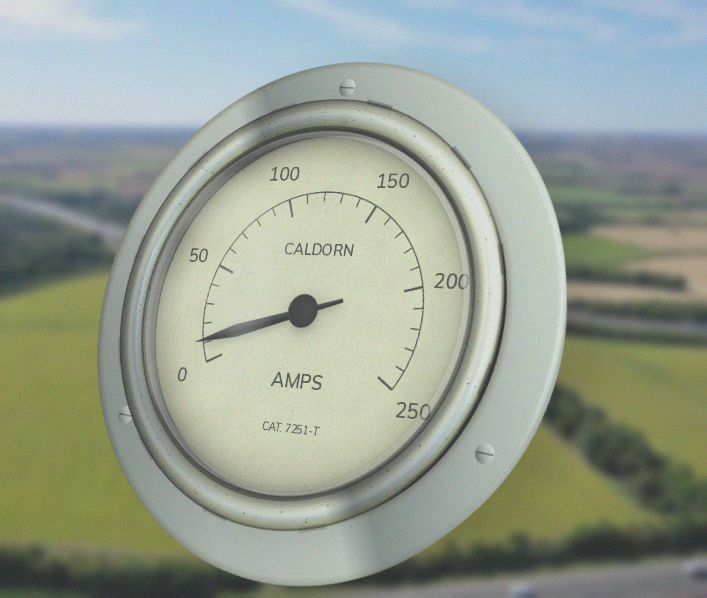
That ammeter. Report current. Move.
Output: 10 A
